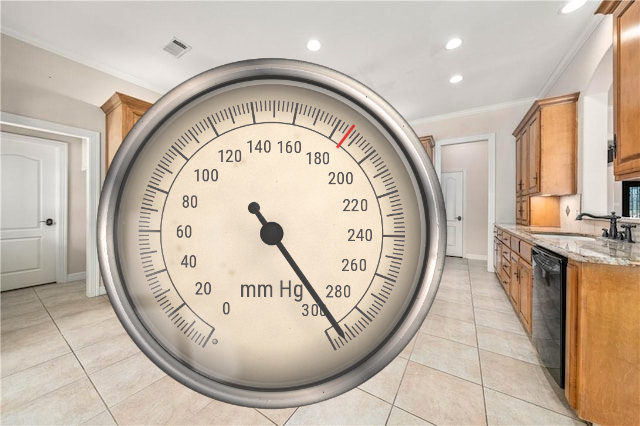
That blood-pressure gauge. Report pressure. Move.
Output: 294 mmHg
